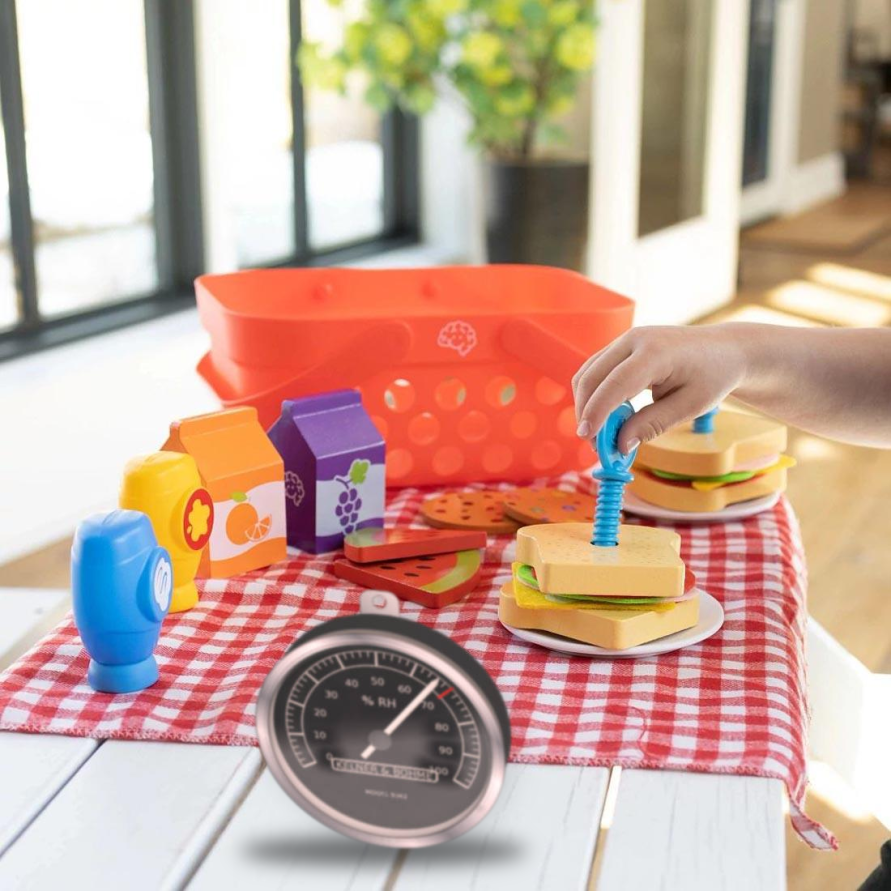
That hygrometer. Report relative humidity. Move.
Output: 66 %
